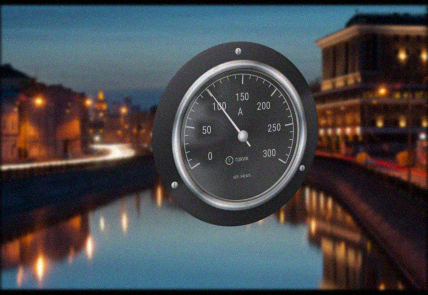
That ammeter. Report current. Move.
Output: 100 A
